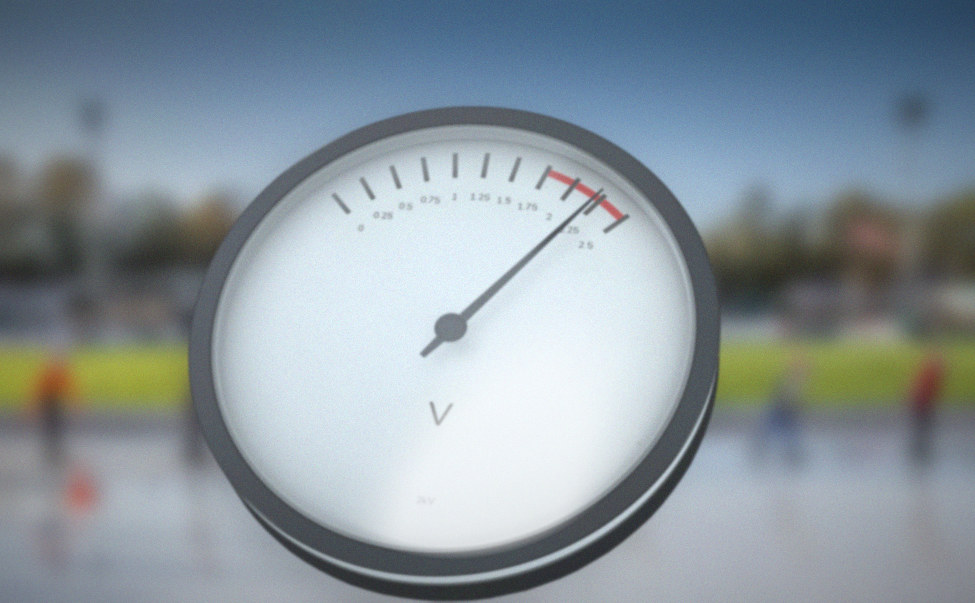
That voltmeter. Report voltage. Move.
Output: 2.25 V
